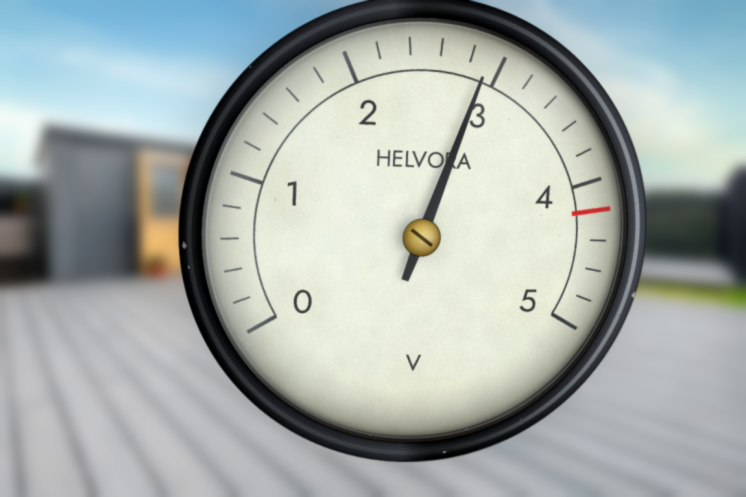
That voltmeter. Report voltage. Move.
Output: 2.9 V
